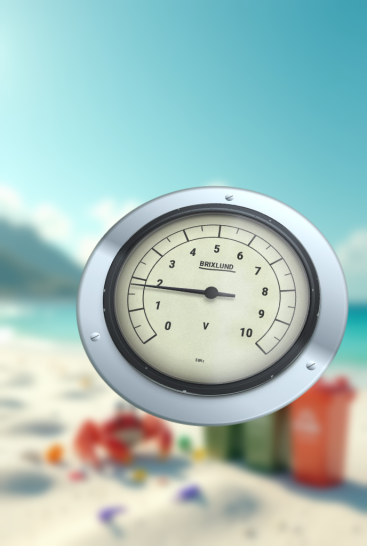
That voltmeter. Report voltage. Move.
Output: 1.75 V
